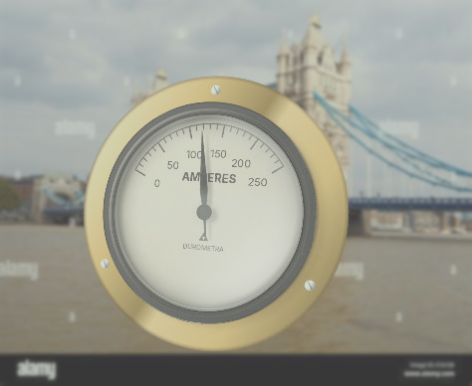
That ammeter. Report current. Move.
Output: 120 A
